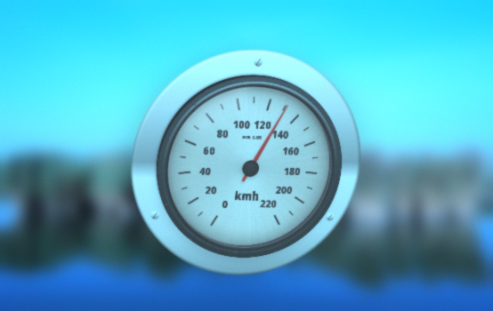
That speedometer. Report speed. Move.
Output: 130 km/h
